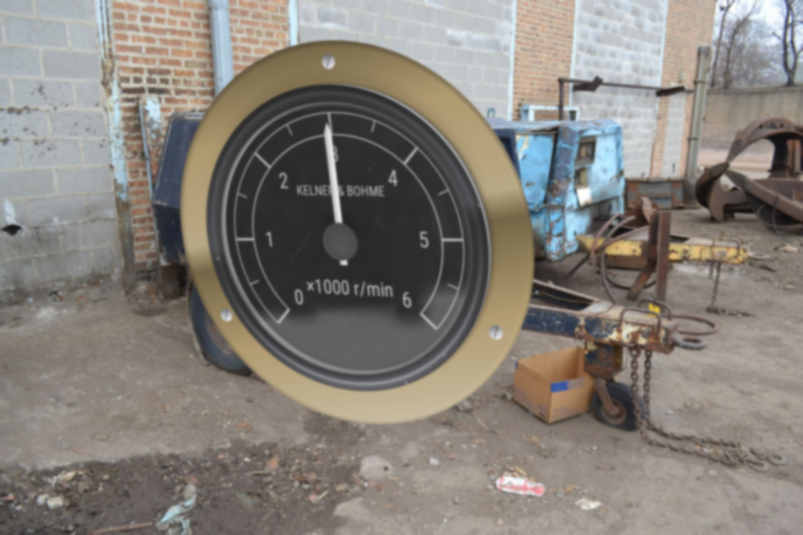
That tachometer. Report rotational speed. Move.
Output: 3000 rpm
